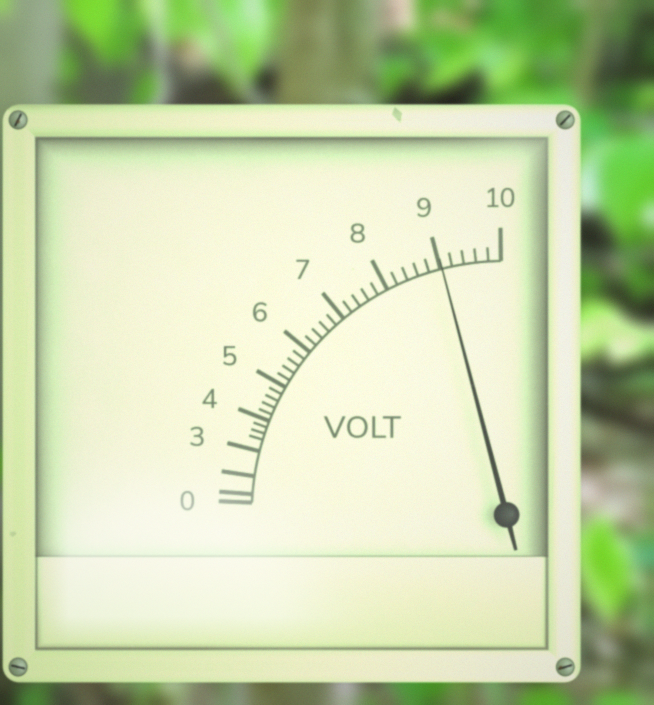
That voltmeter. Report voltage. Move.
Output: 9 V
